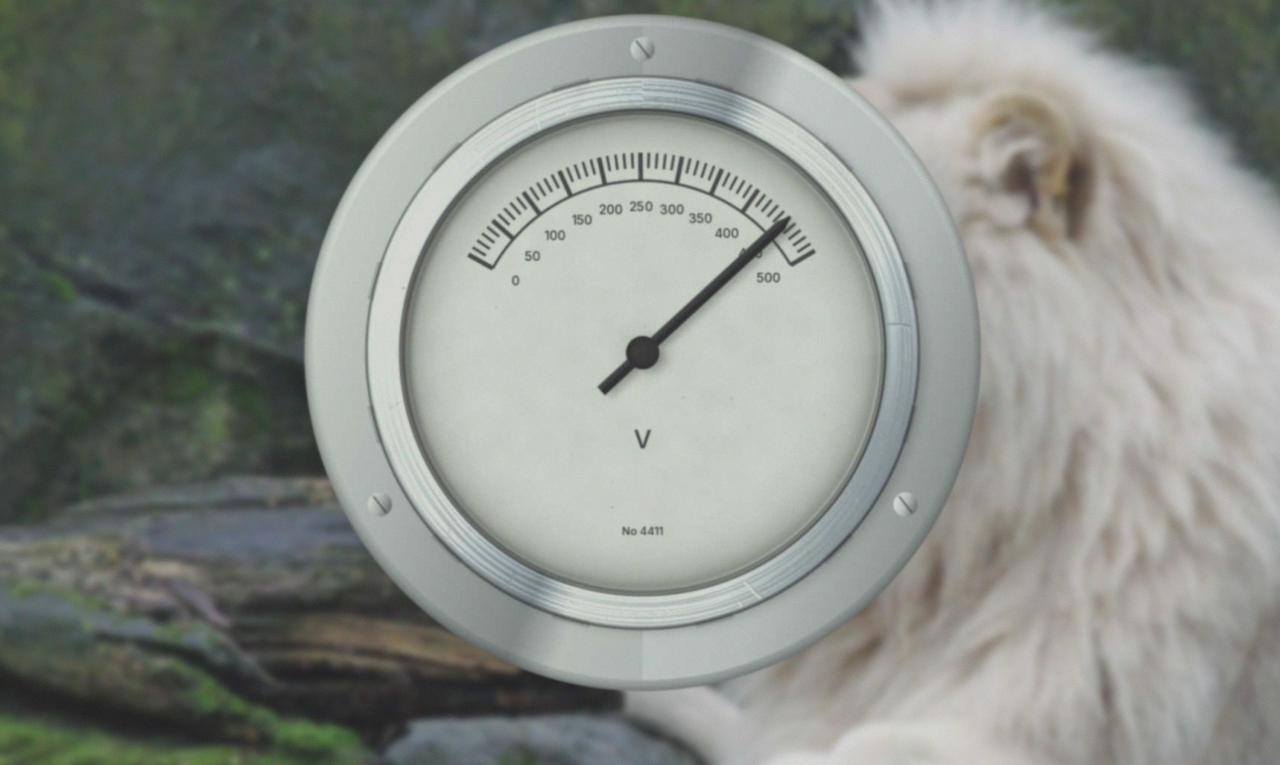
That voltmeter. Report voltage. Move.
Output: 450 V
